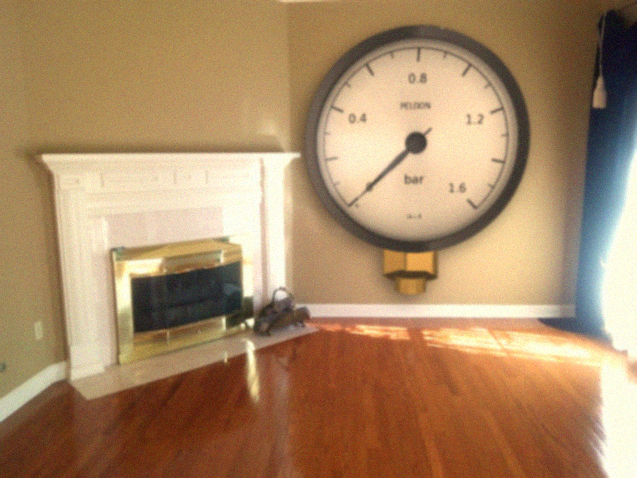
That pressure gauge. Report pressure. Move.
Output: 0 bar
